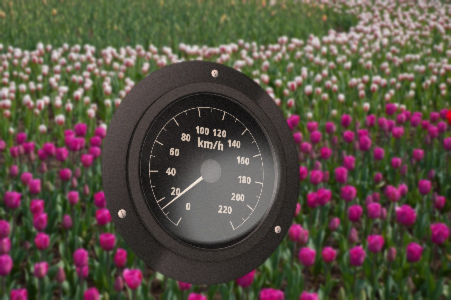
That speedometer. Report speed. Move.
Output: 15 km/h
